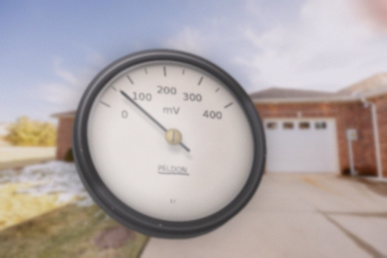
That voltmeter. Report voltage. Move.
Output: 50 mV
